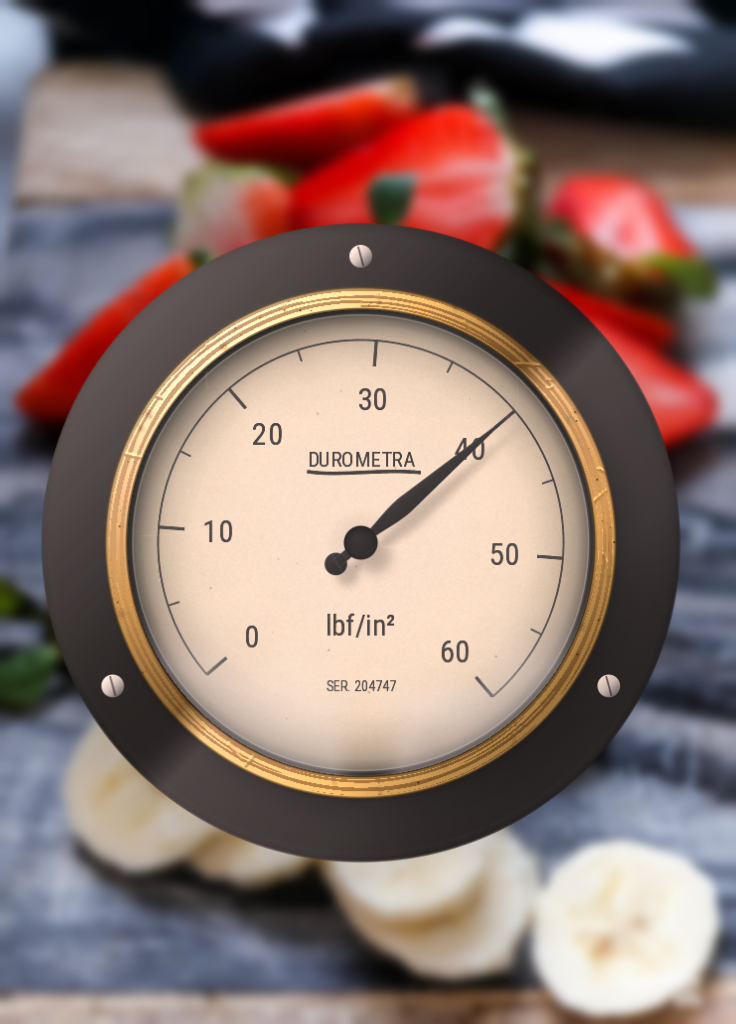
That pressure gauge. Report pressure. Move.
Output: 40 psi
